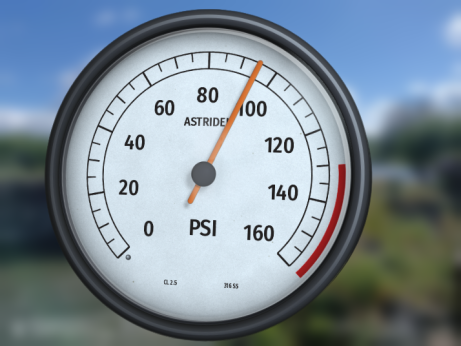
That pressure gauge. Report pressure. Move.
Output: 95 psi
